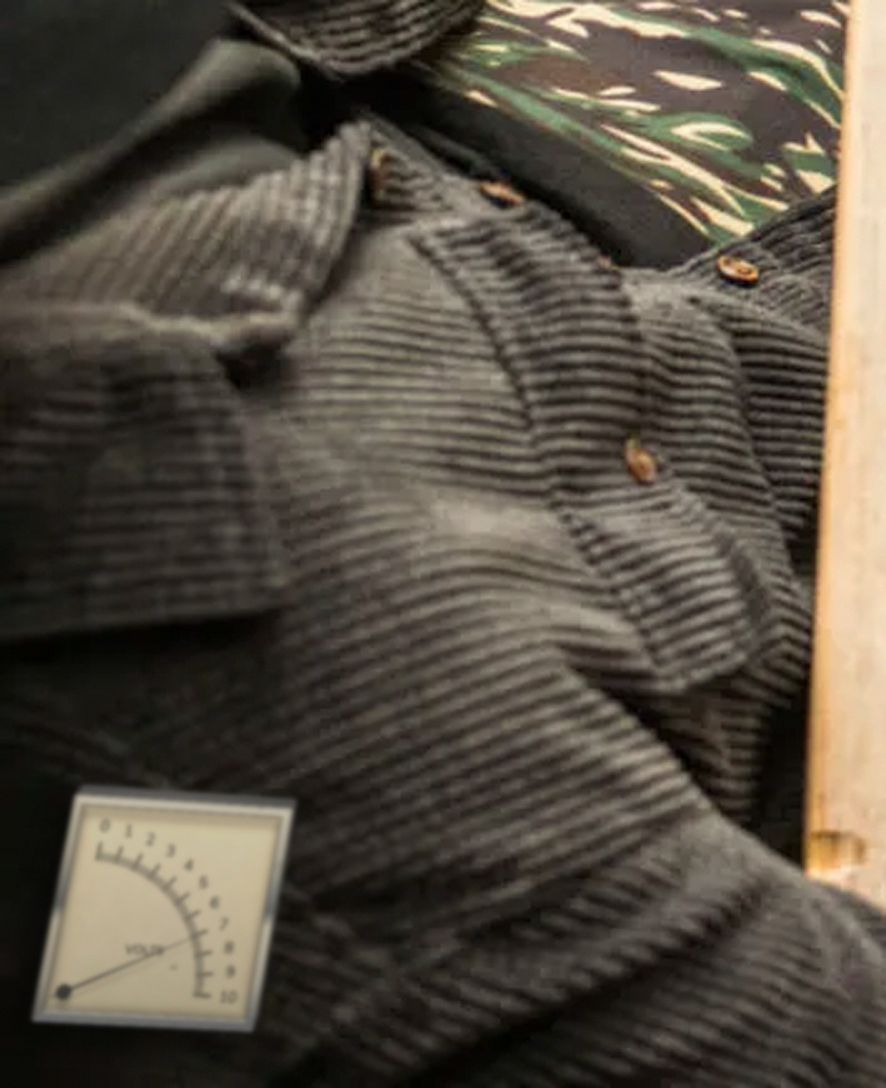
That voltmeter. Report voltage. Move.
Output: 7 V
